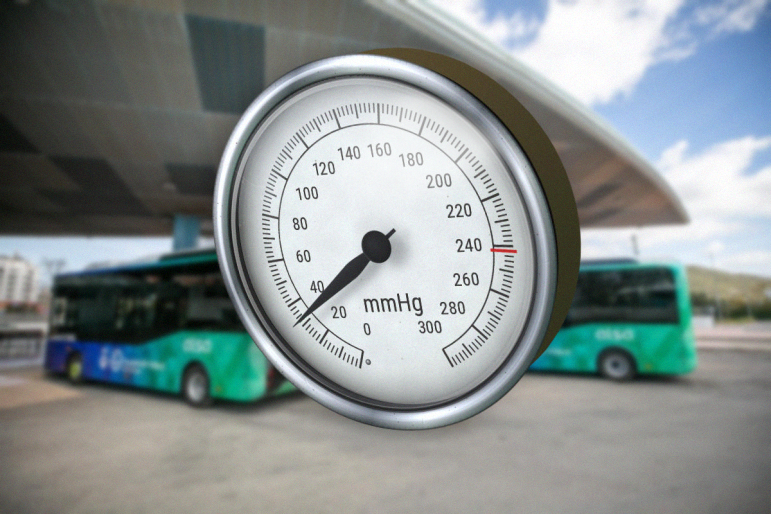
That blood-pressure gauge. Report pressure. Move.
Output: 32 mmHg
